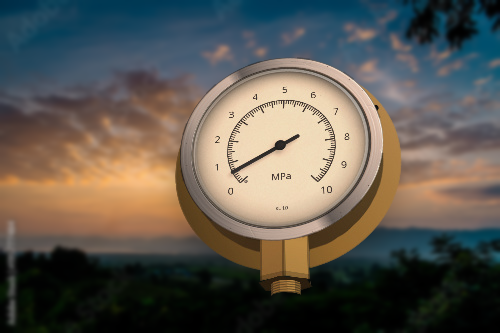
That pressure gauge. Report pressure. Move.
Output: 0.5 MPa
